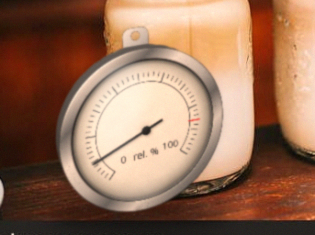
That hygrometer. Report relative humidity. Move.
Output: 10 %
